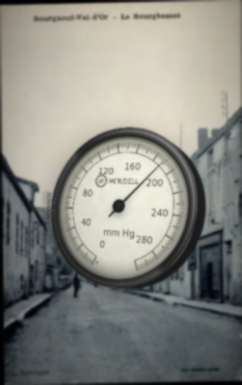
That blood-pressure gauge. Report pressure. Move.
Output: 190 mmHg
